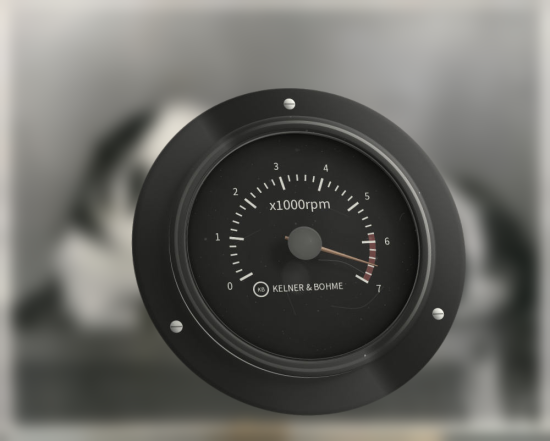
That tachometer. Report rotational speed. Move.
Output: 6600 rpm
